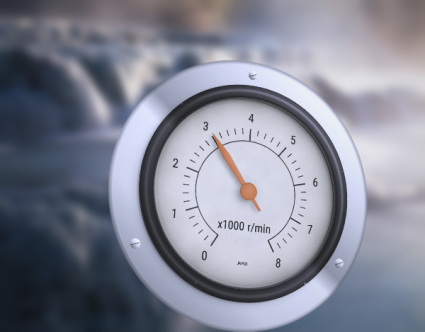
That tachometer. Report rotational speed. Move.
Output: 3000 rpm
